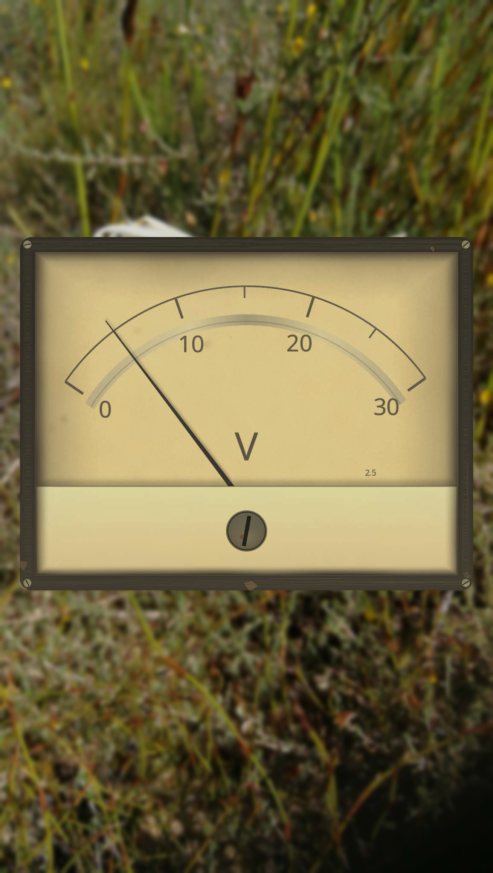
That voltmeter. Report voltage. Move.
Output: 5 V
